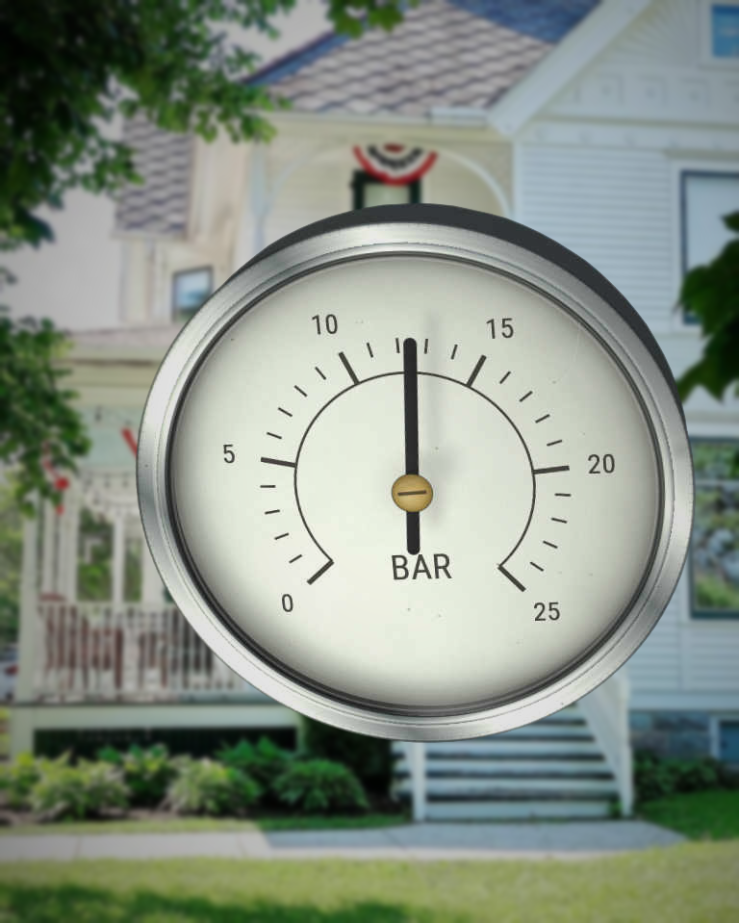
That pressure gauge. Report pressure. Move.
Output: 12.5 bar
